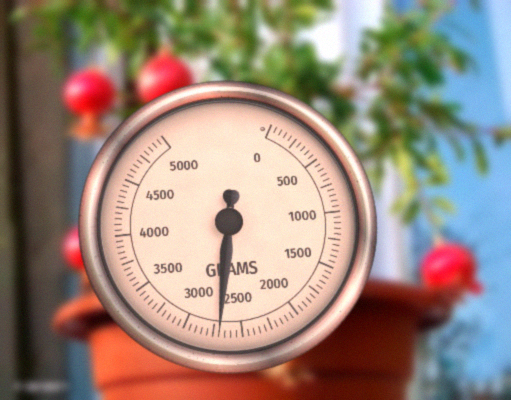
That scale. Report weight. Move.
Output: 2700 g
